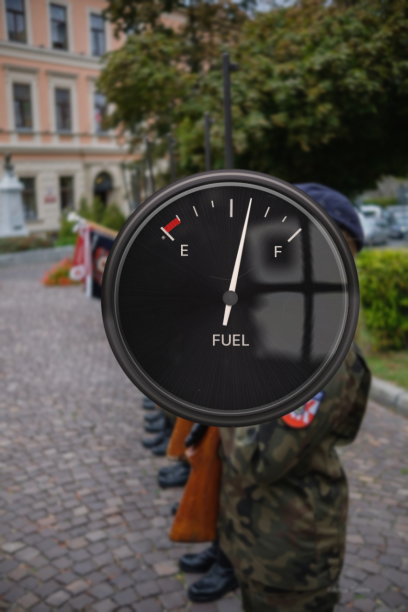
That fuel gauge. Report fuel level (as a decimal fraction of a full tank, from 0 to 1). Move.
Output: 0.625
